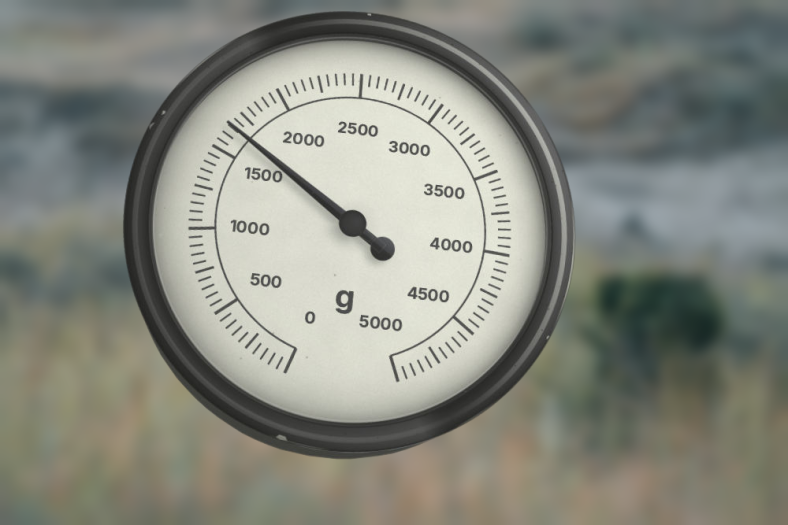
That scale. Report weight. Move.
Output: 1650 g
